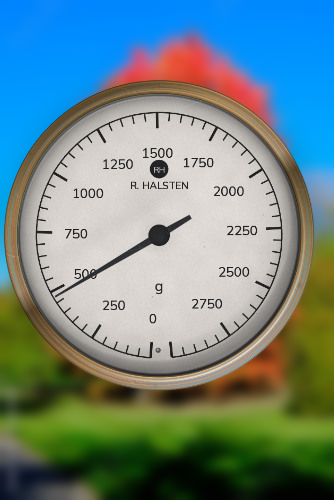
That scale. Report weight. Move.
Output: 475 g
